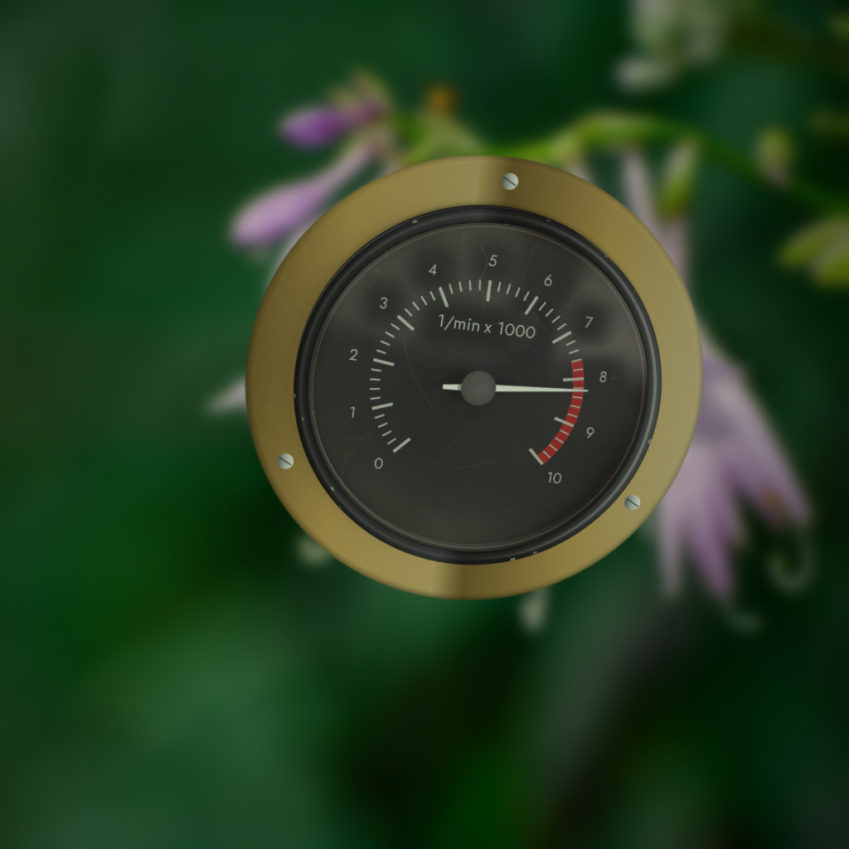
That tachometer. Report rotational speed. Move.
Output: 8200 rpm
